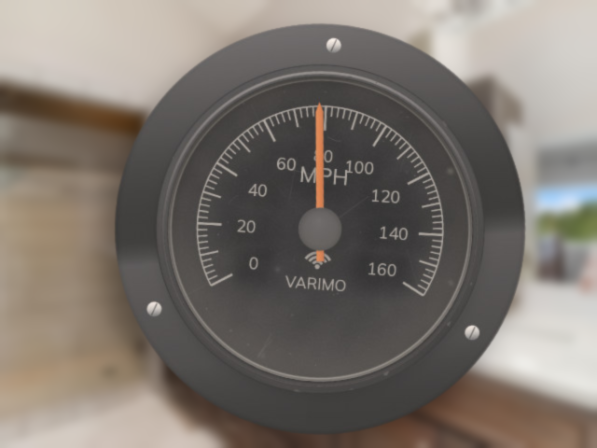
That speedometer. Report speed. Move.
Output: 78 mph
